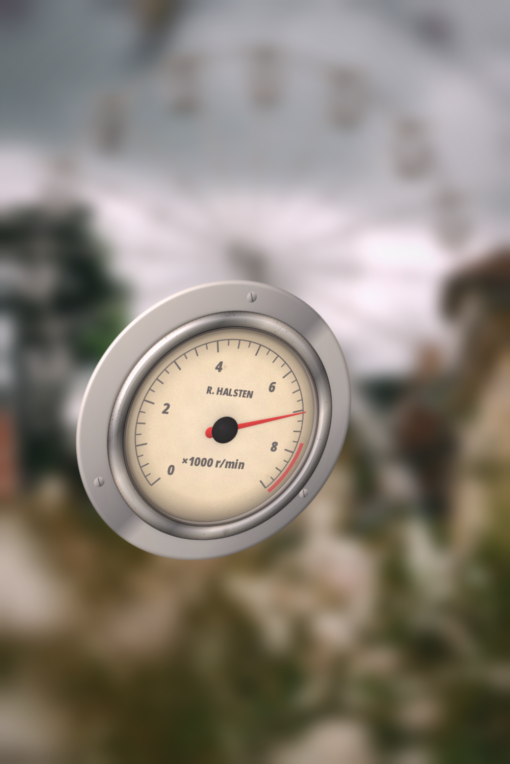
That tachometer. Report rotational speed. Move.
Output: 7000 rpm
